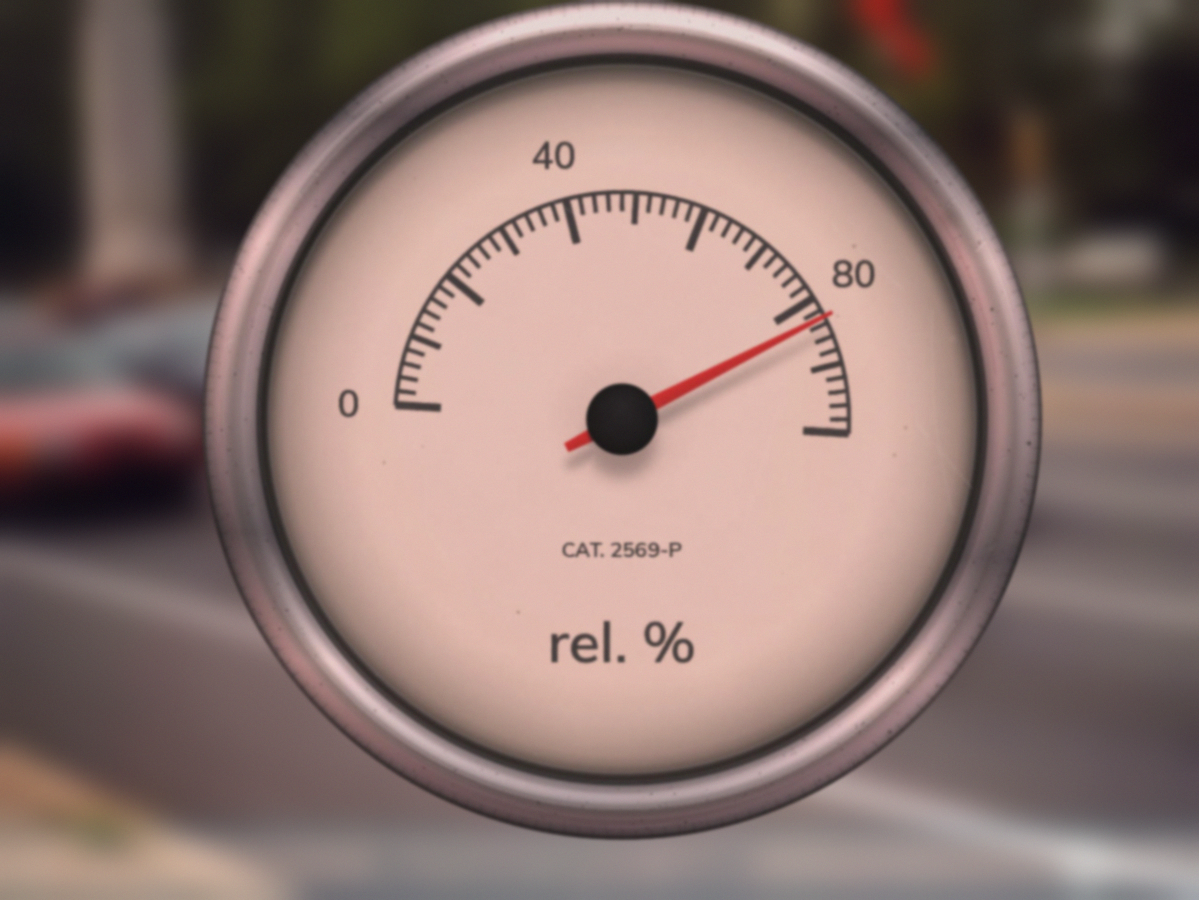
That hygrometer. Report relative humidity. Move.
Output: 83 %
